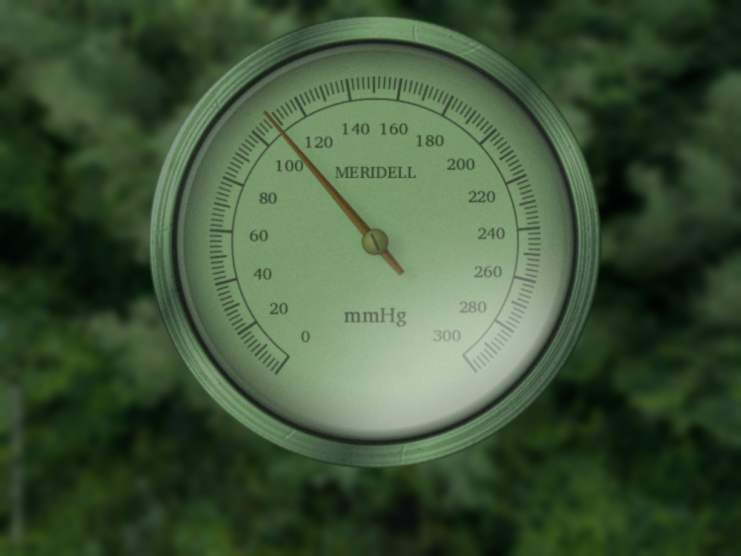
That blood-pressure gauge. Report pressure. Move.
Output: 108 mmHg
